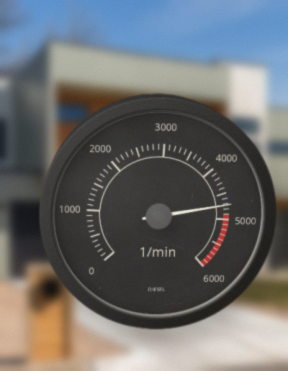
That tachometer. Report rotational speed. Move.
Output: 4700 rpm
